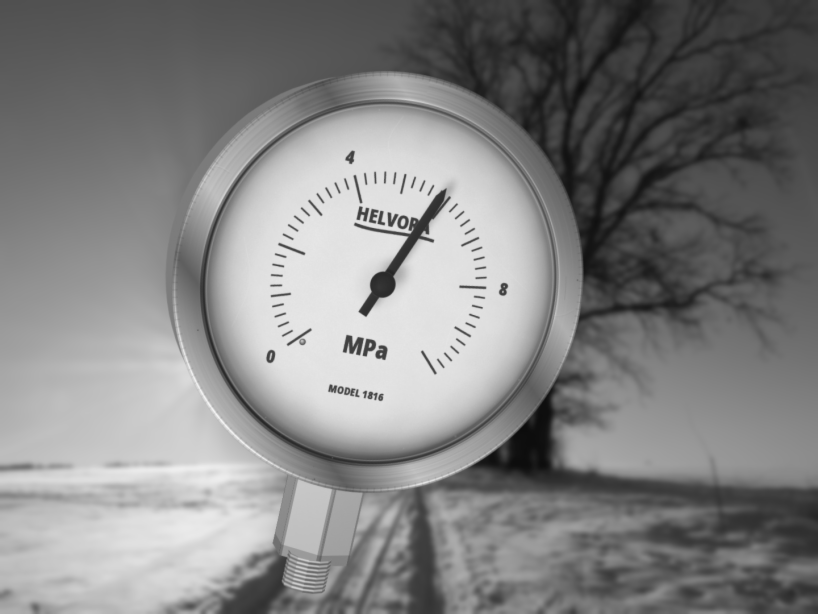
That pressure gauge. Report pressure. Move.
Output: 5.8 MPa
